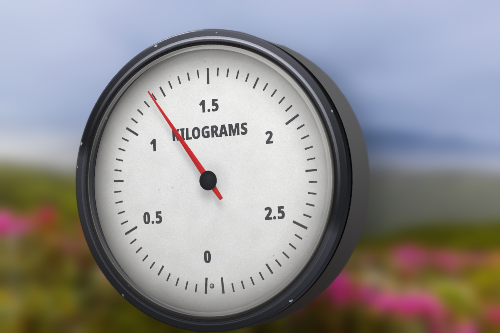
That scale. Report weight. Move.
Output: 1.2 kg
